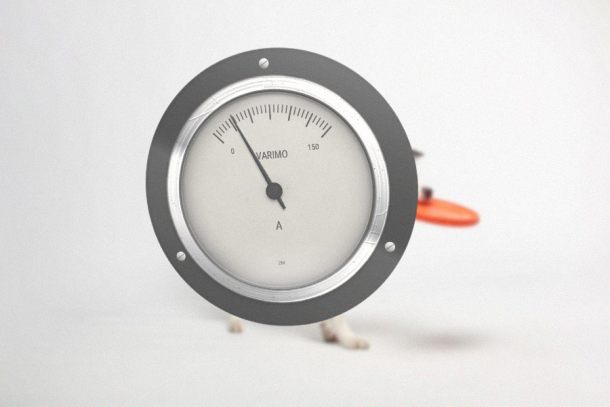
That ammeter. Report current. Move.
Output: 30 A
